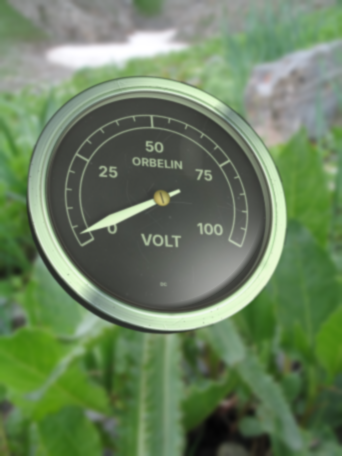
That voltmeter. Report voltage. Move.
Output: 2.5 V
